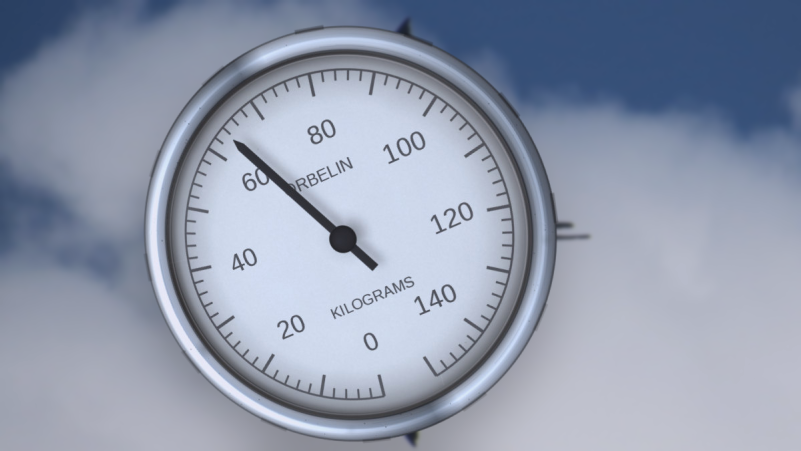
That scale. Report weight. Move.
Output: 64 kg
